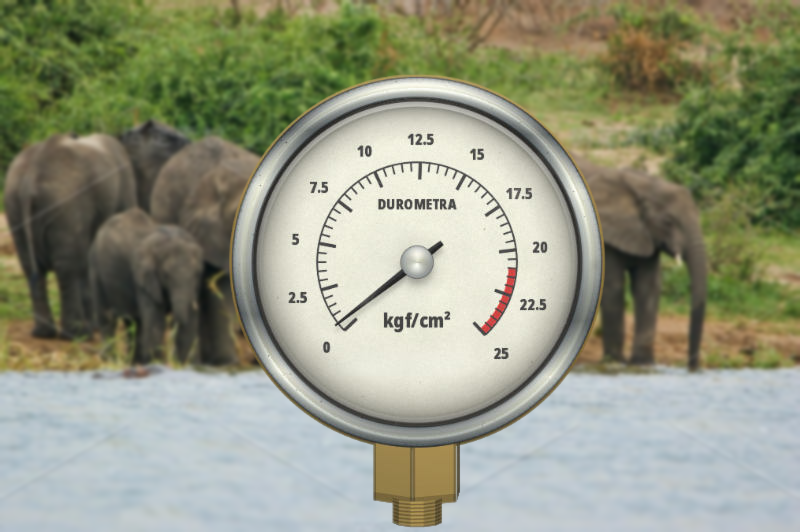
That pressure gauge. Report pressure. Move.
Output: 0.5 kg/cm²
